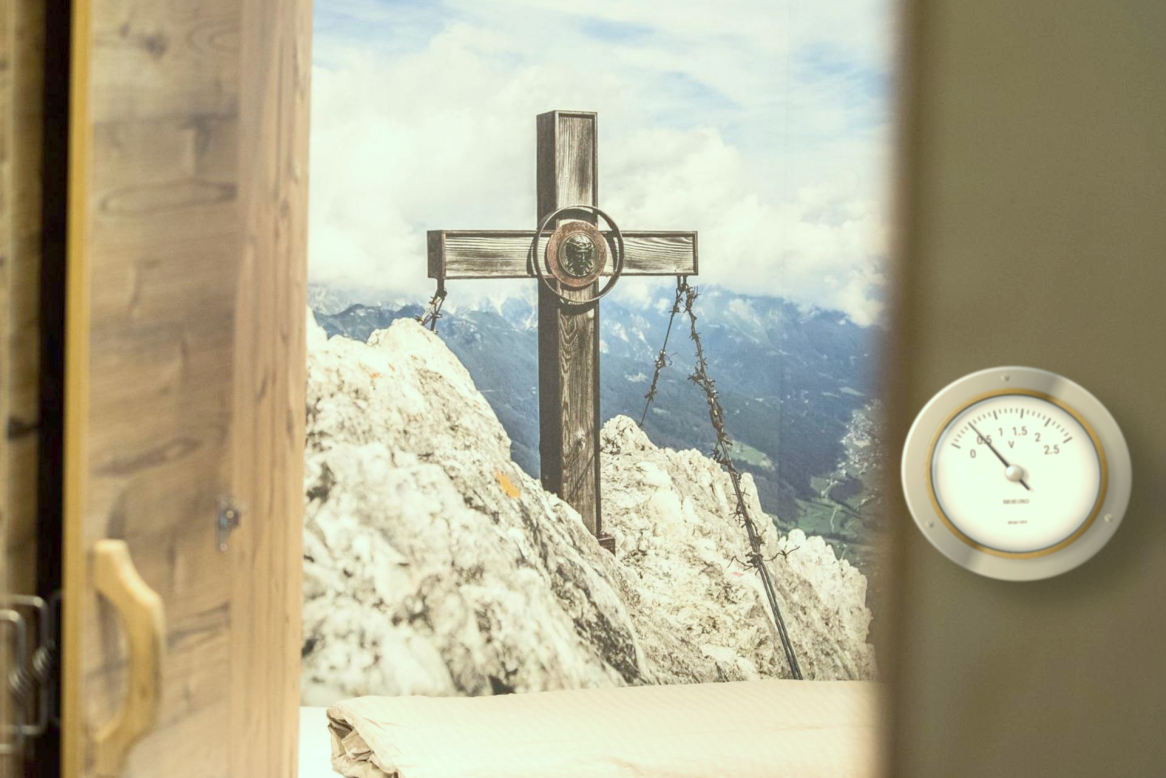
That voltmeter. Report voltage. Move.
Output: 0.5 V
